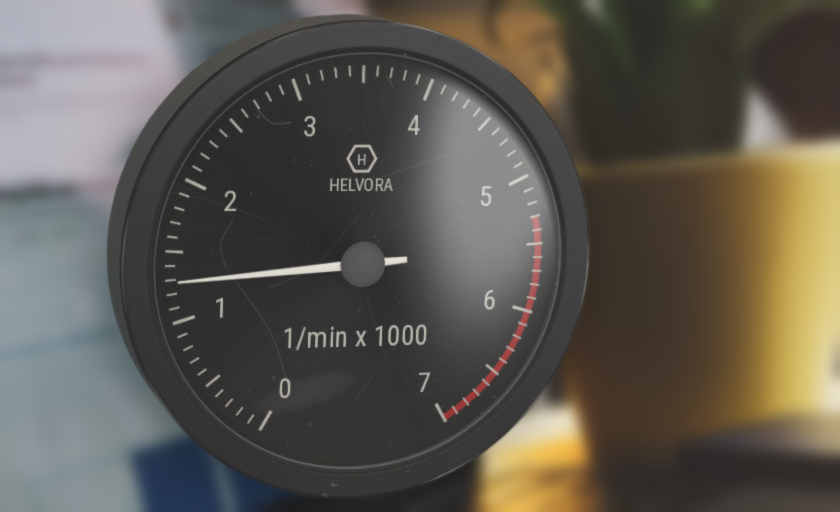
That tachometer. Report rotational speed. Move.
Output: 1300 rpm
